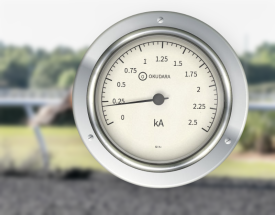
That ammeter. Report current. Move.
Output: 0.2 kA
